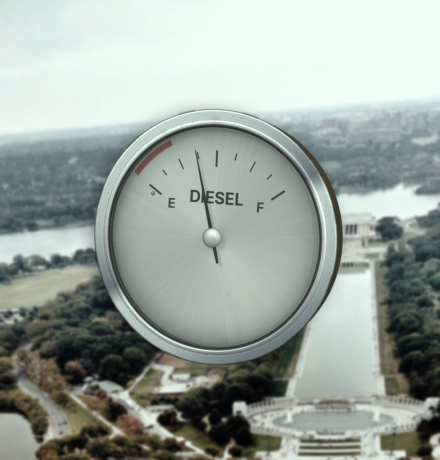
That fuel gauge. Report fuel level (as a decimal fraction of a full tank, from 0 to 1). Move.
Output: 0.375
